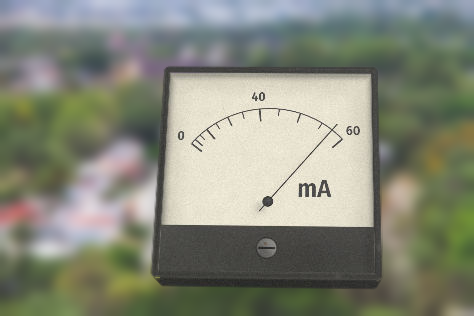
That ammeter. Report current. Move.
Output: 57.5 mA
